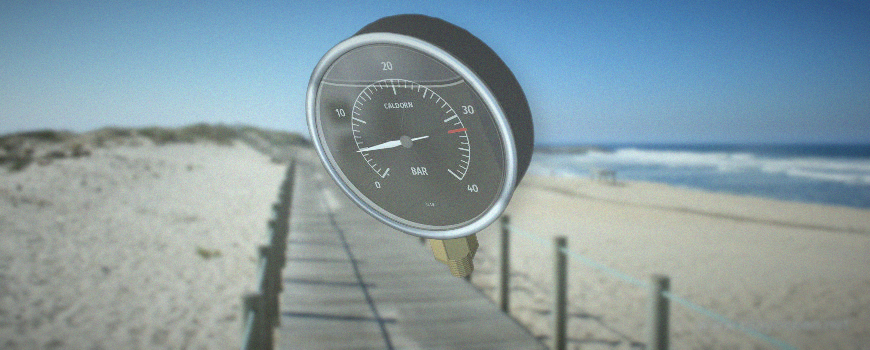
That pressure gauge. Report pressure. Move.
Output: 5 bar
